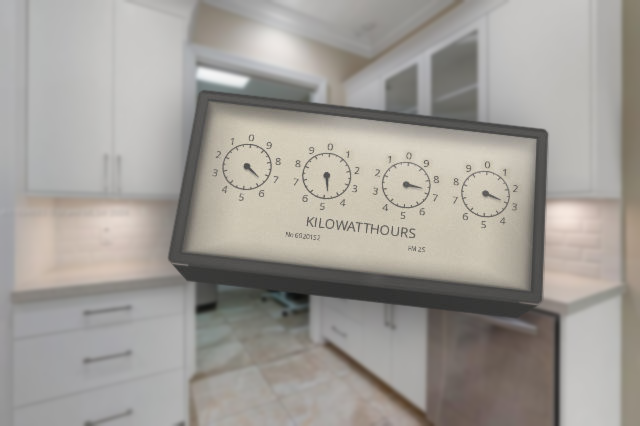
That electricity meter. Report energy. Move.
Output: 6473 kWh
